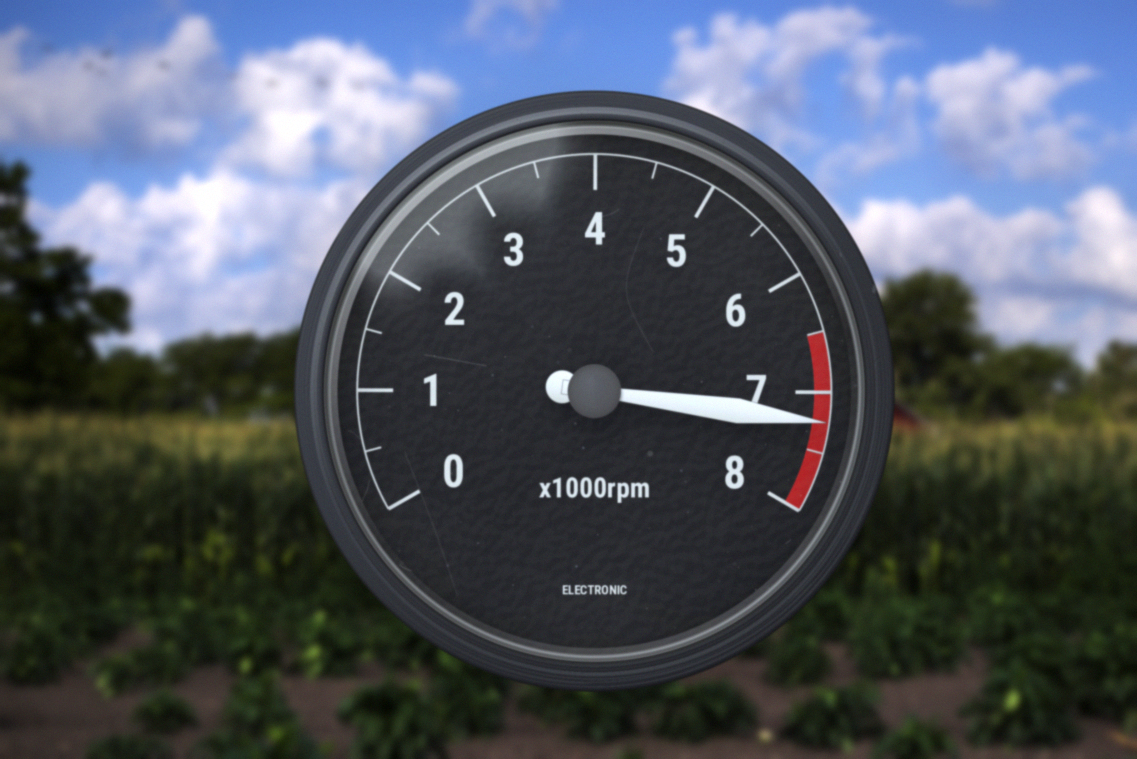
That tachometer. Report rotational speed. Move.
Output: 7250 rpm
